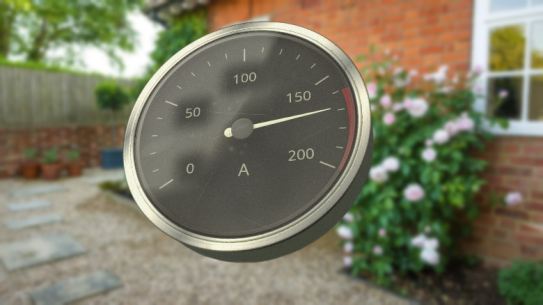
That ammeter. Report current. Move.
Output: 170 A
